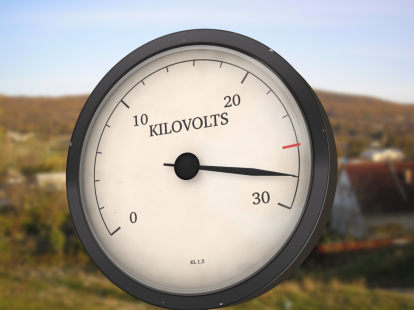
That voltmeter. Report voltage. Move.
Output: 28 kV
